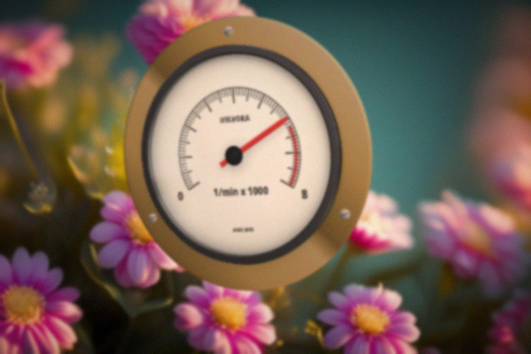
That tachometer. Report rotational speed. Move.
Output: 6000 rpm
